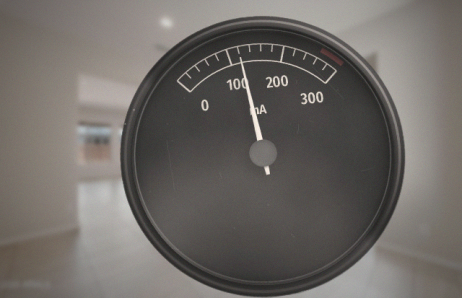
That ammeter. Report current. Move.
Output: 120 mA
